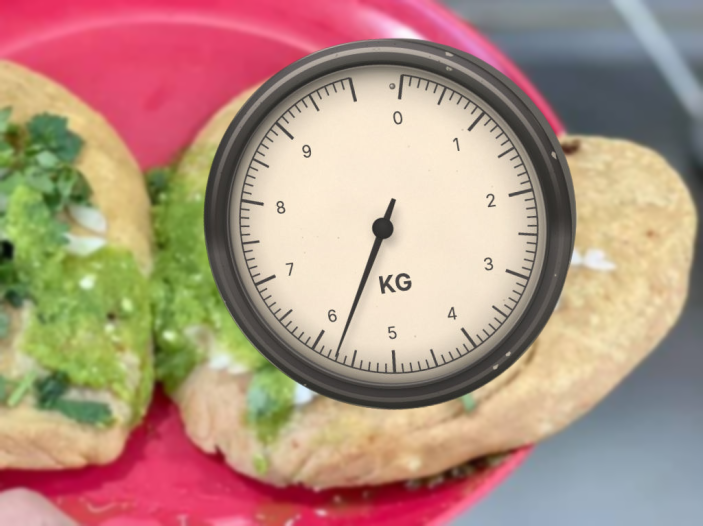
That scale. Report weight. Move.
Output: 5.7 kg
